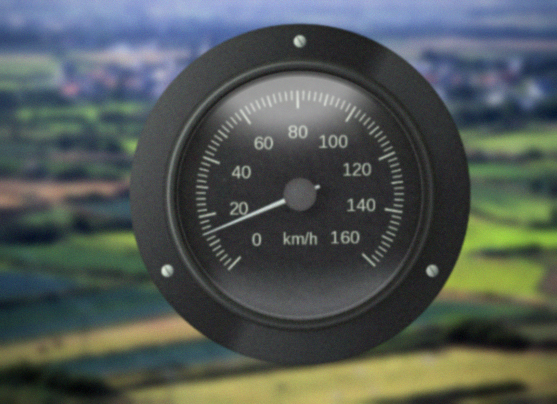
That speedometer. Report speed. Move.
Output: 14 km/h
